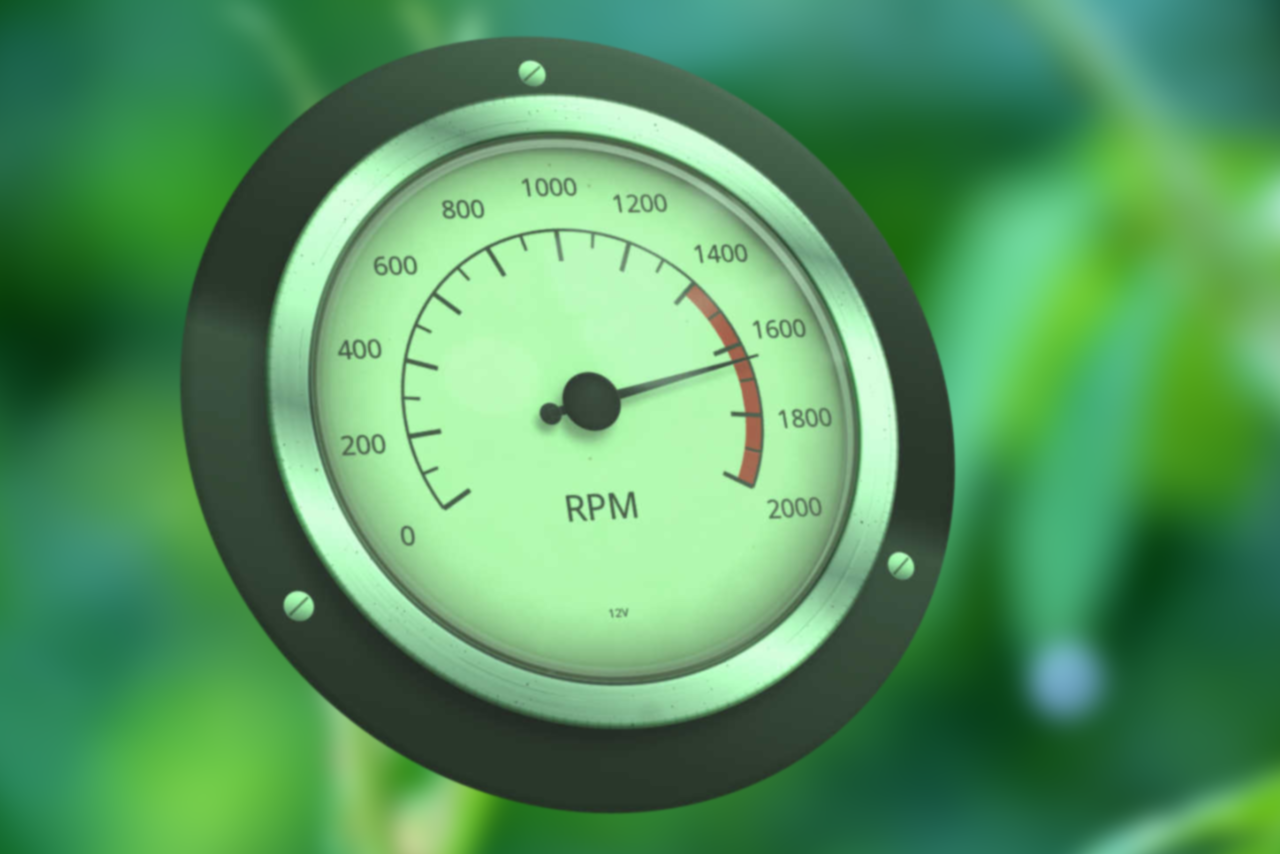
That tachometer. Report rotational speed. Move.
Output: 1650 rpm
